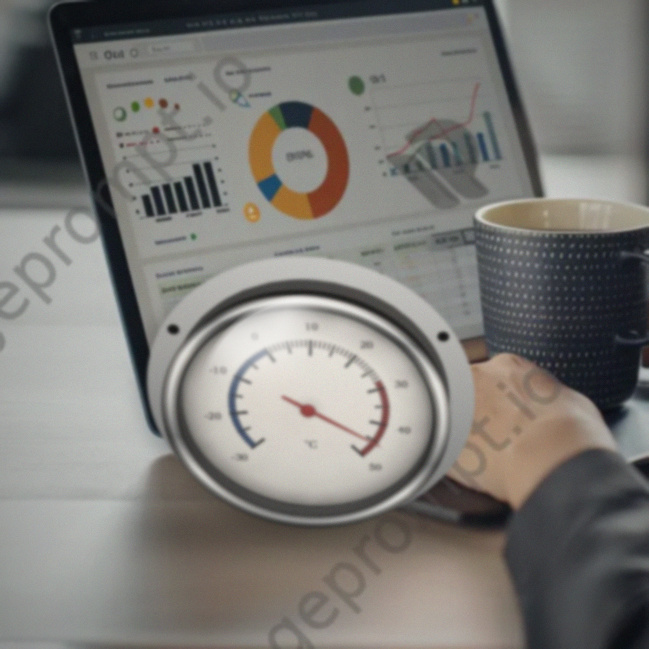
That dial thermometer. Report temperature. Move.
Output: 45 °C
